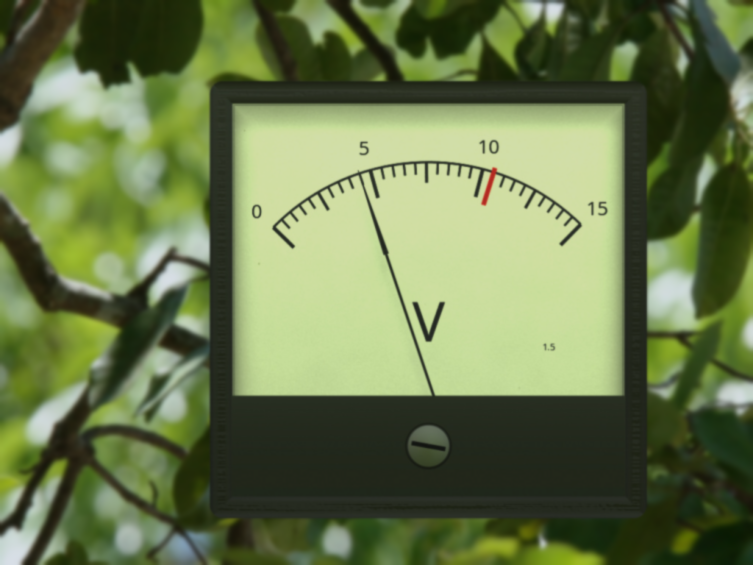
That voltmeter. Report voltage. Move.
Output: 4.5 V
